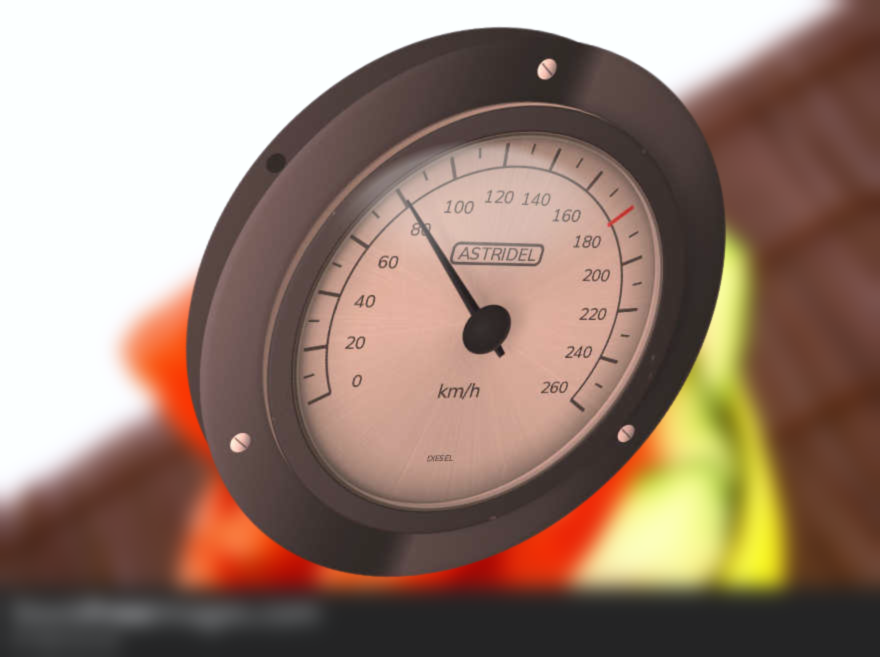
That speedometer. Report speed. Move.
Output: 80 km/h
